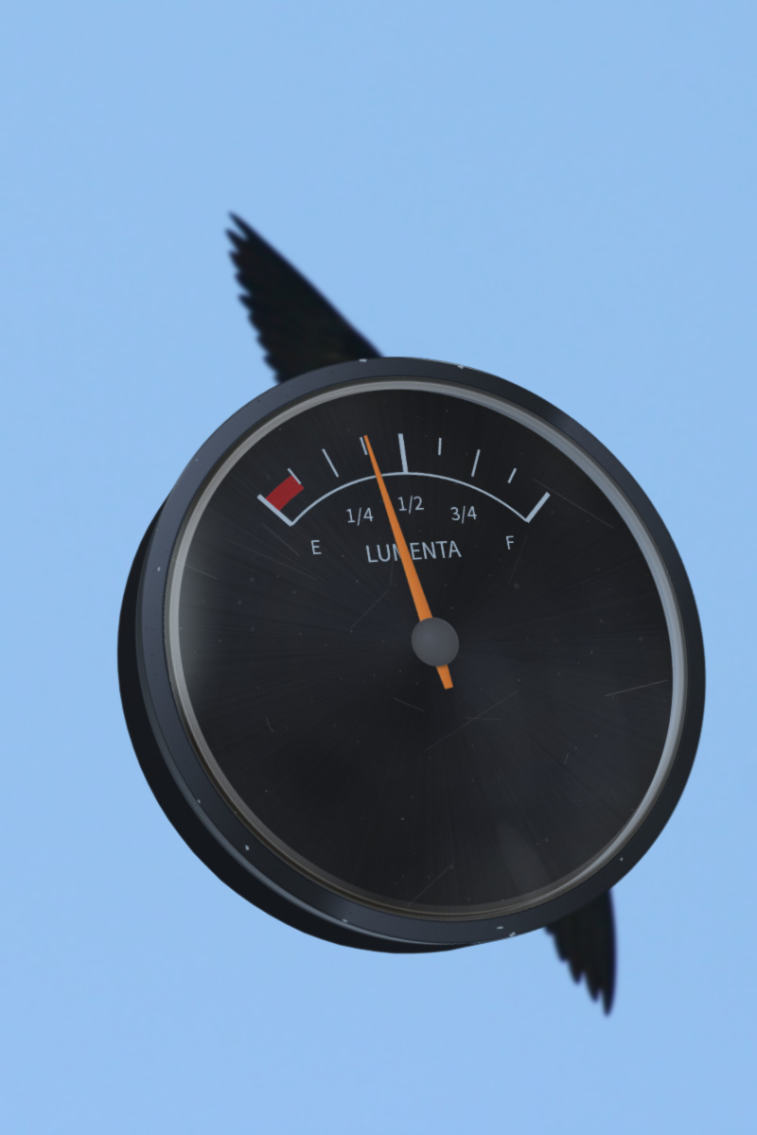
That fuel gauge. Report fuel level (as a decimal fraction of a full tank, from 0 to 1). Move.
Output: 0.375
